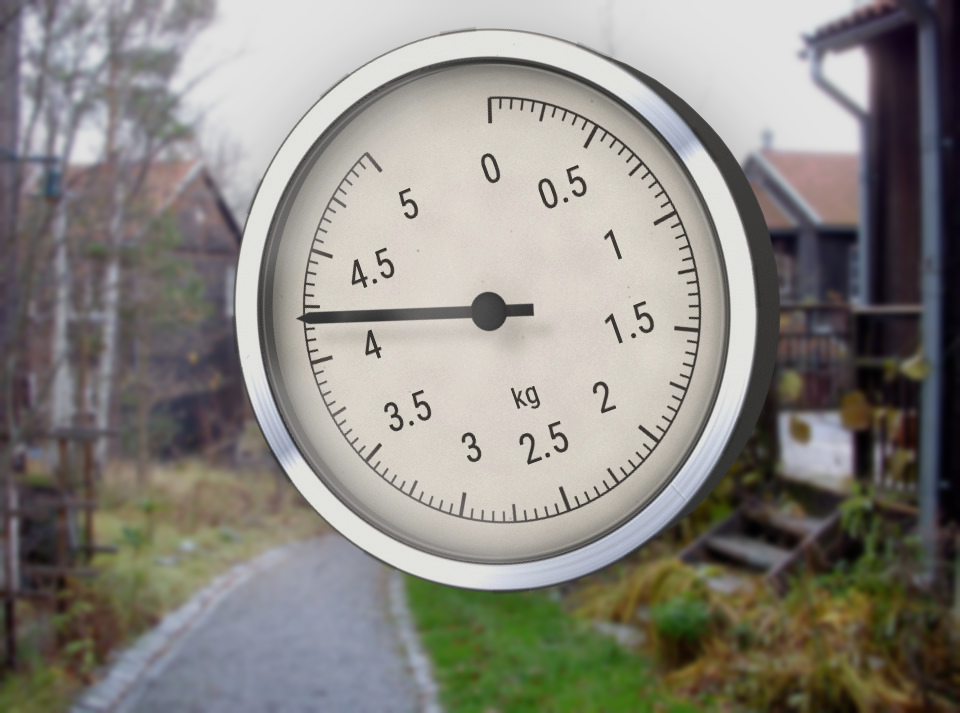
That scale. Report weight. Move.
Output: 4.2 kg
